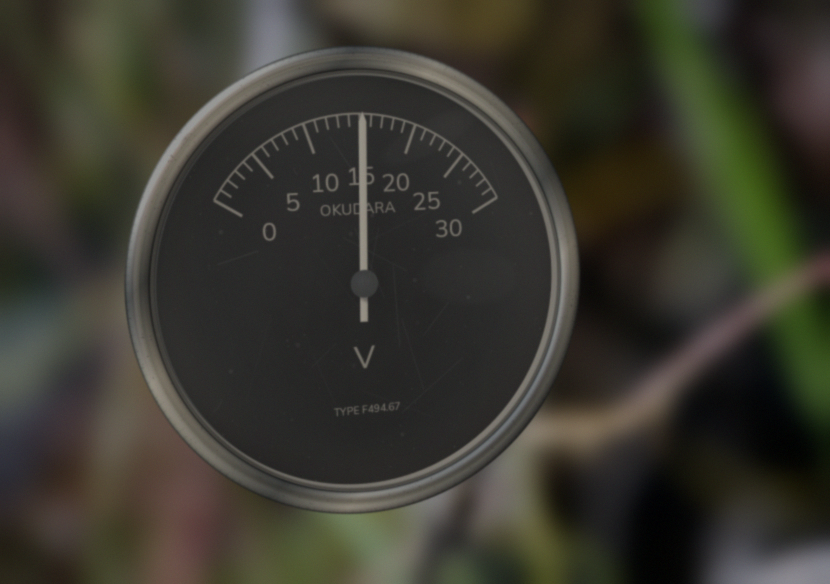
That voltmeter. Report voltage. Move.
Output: 15 V
